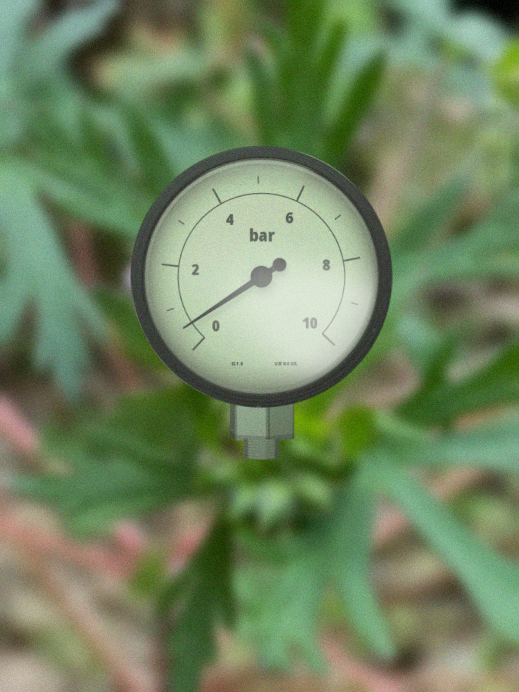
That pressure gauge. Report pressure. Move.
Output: 0.5 bar
